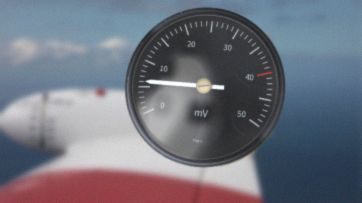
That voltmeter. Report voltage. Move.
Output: 6 mV
